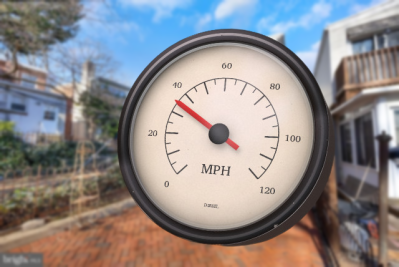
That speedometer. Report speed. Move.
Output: 35 mph
